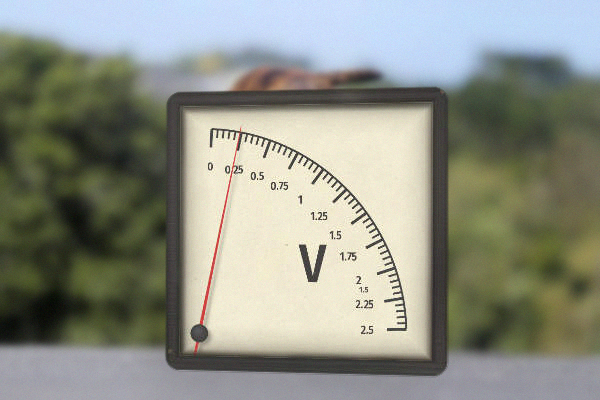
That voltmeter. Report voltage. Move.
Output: 0.25 V
